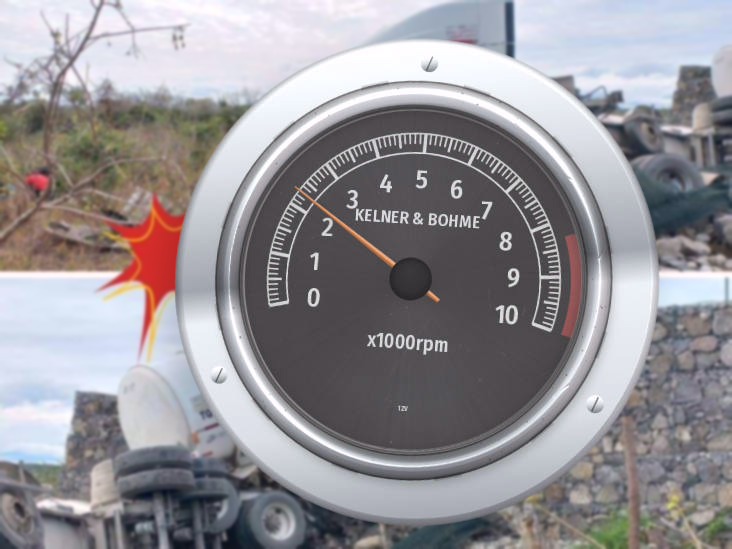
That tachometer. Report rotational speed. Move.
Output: 2300 rpm
